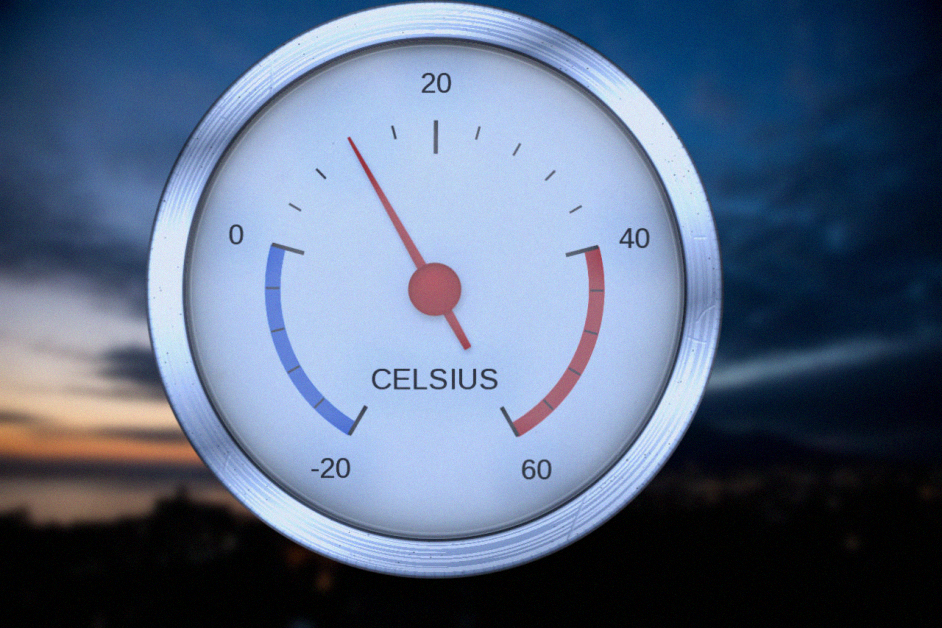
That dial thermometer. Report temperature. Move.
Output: 12 °C
